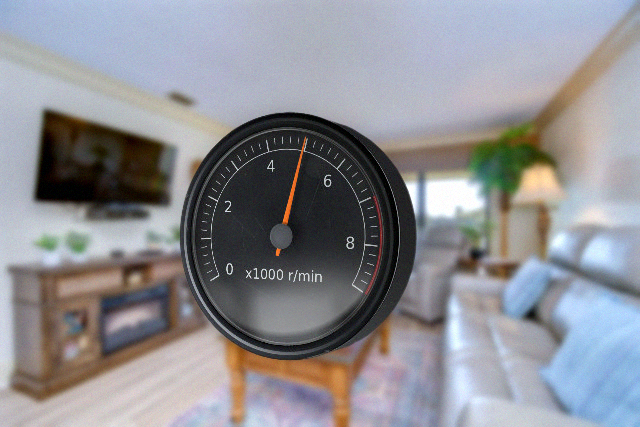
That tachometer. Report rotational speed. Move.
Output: 5000 rpm
